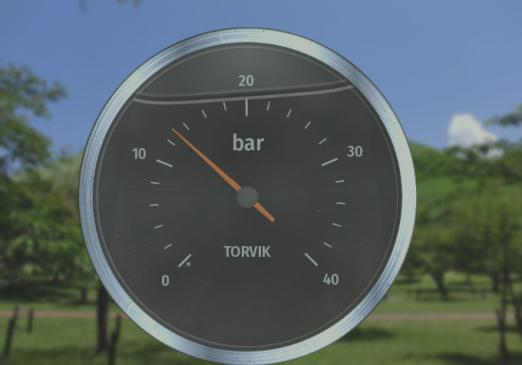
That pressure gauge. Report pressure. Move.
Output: 13 bar
